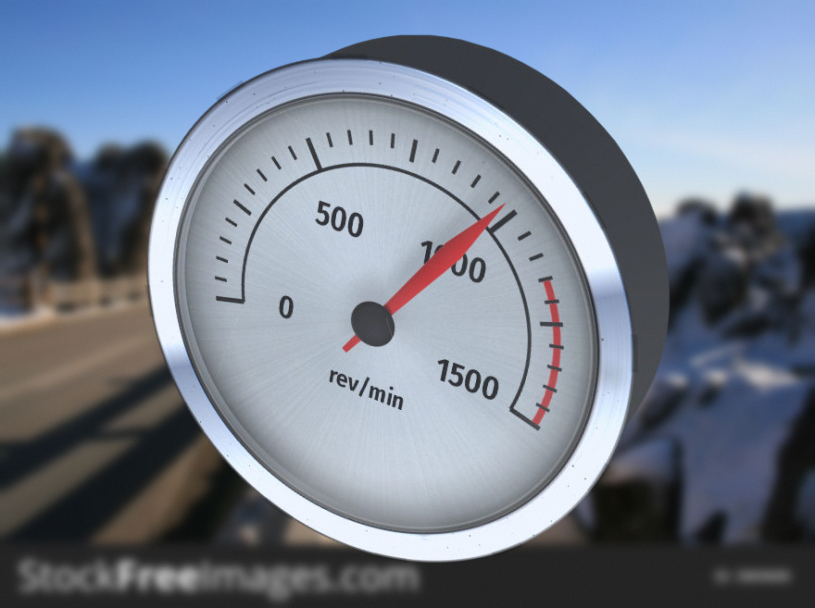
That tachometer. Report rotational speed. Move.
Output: 975 rpm
